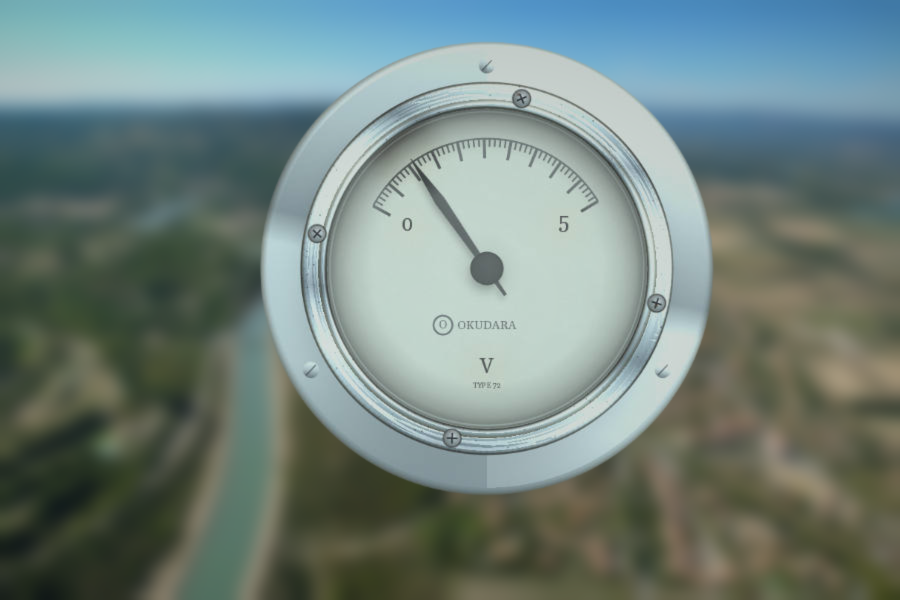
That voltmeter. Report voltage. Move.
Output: 1.1 V
